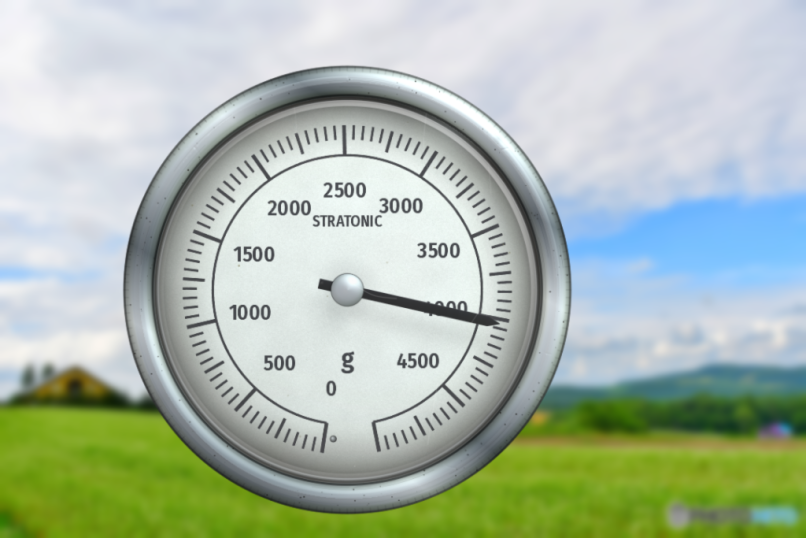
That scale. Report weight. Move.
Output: 4025 g
